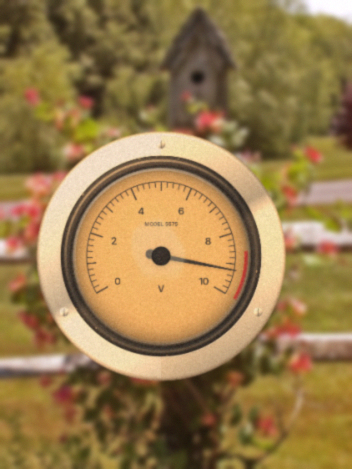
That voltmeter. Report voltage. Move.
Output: 9.2 V
